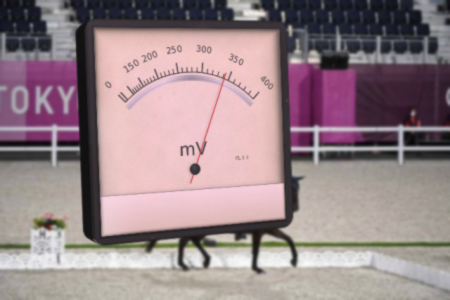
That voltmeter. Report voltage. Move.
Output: 340 mV
